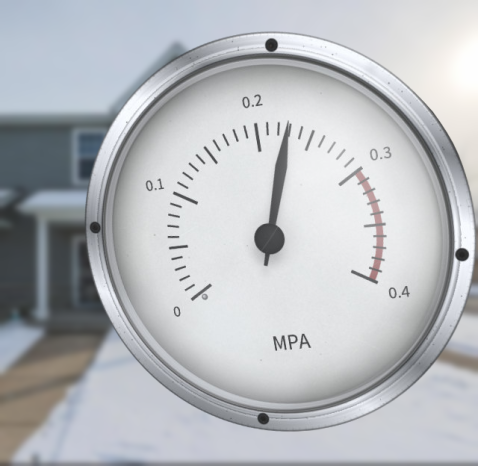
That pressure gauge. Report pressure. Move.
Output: 0.23 MPa
